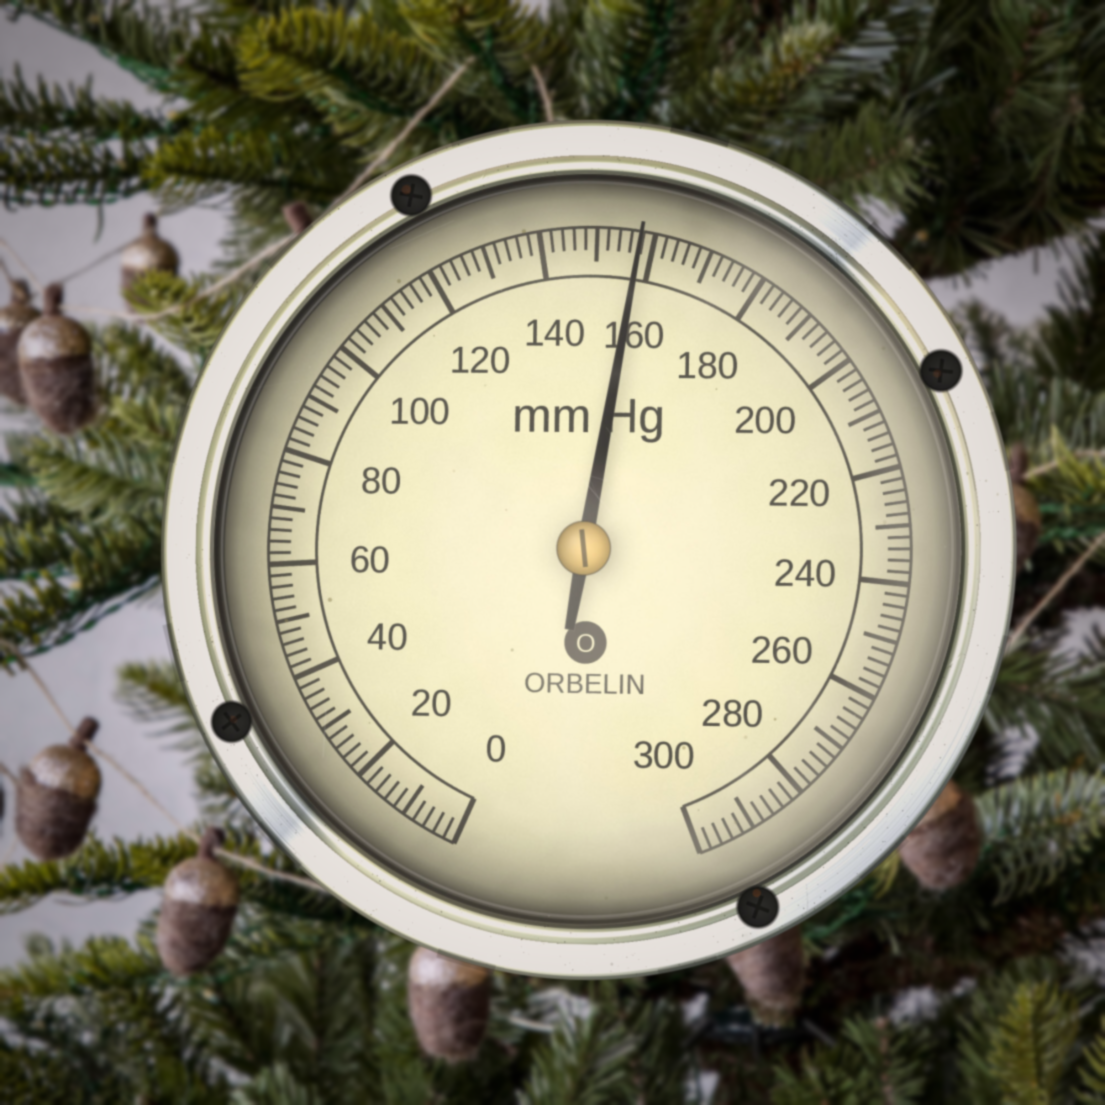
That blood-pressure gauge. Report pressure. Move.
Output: 158 mmHg
